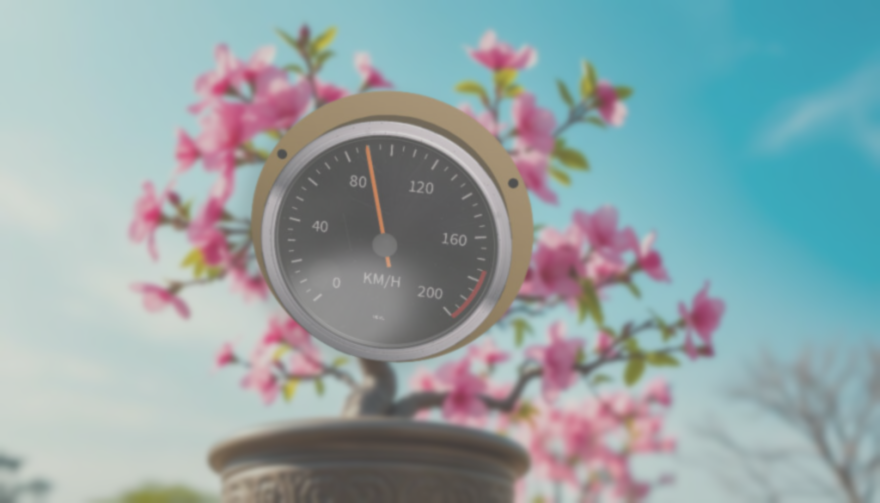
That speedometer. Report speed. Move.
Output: 90 km/h
